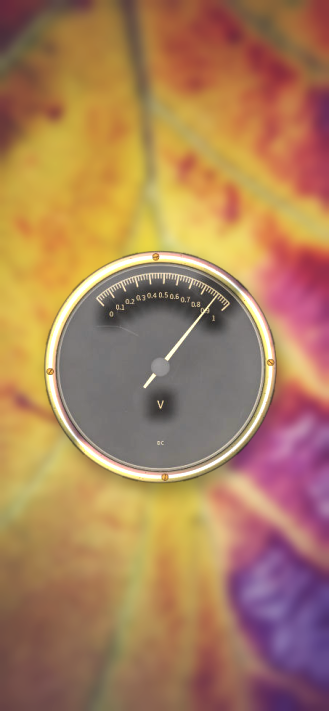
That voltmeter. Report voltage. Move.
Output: 0.9 V
